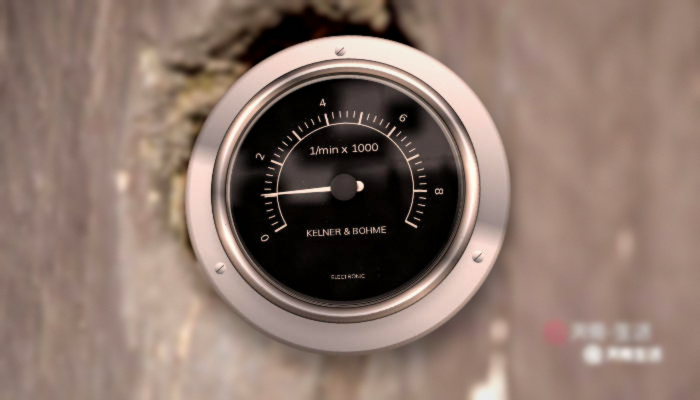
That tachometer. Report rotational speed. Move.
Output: 1000 rpm
